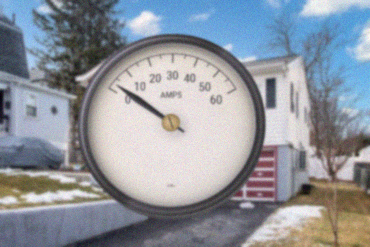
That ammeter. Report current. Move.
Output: 2.5 A
